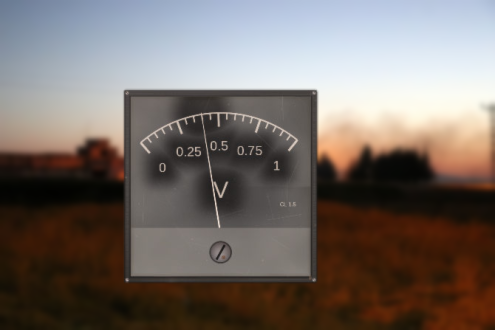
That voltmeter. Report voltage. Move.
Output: 0.4 V
